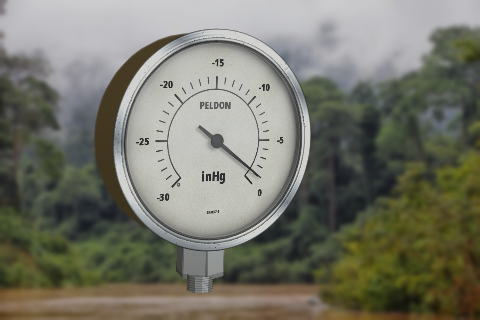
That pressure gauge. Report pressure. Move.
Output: -1 inHg
